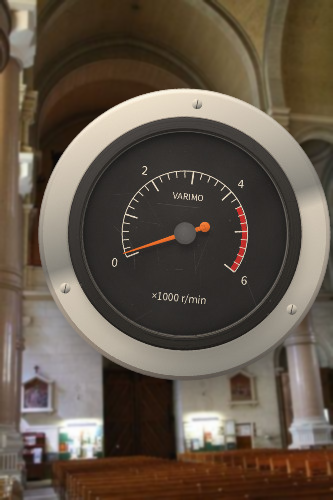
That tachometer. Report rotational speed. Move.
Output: 100 rpm
